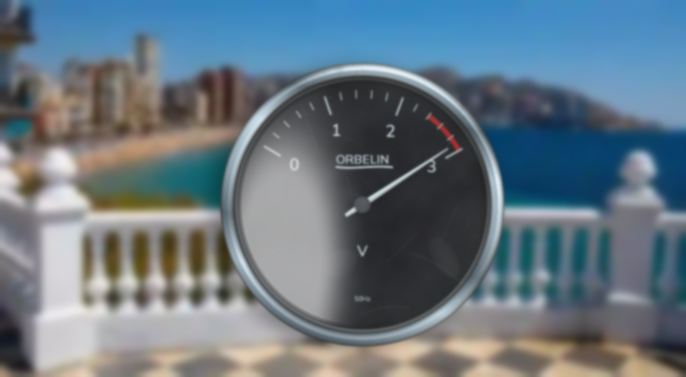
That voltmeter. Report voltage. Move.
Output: 2.9 V
